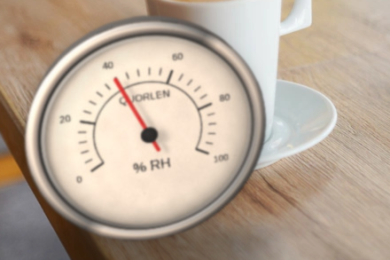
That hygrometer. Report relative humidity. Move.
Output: 40 %
